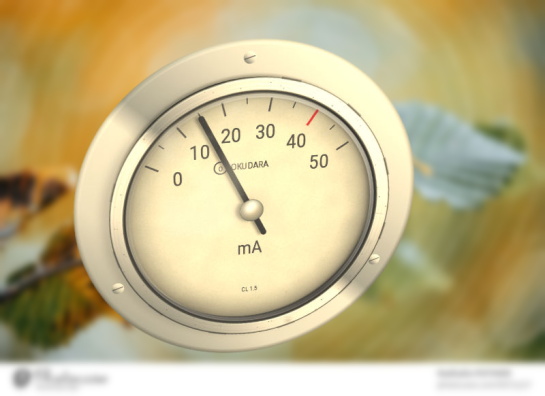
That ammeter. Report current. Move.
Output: 15 mA
